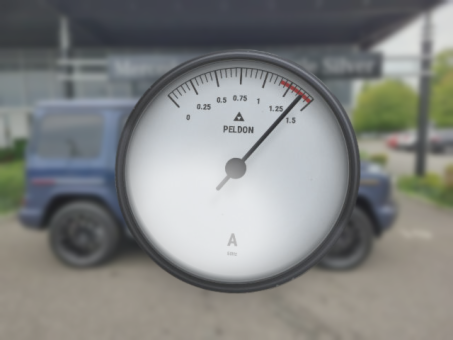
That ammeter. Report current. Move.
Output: 1.4 A
